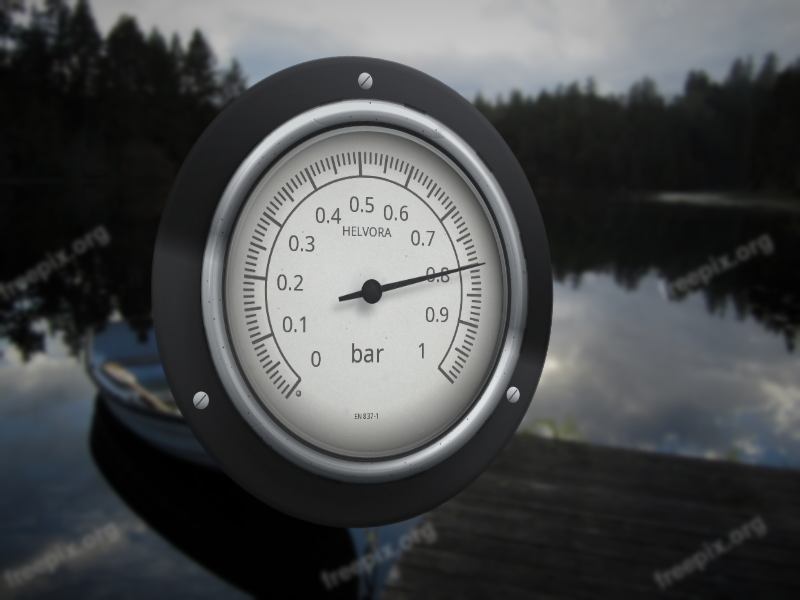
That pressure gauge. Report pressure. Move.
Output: 0.8 bar
